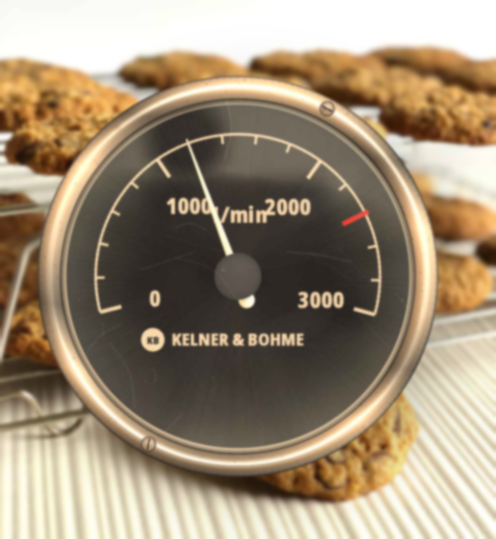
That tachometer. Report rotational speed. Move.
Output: 1200 rpm
